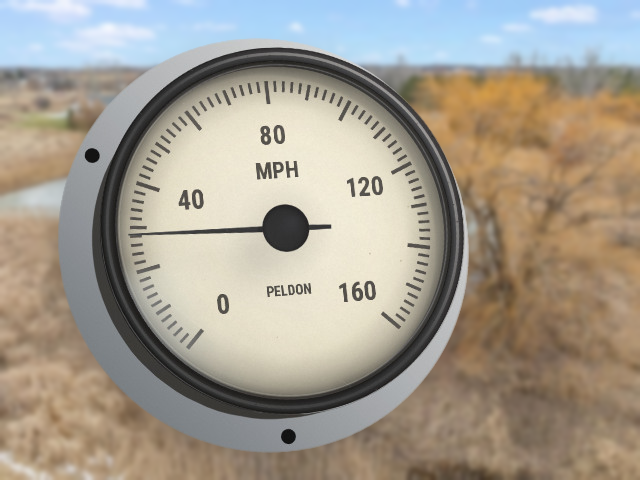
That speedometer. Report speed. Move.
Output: 28 mph
